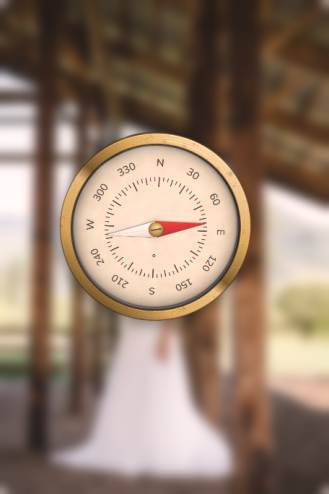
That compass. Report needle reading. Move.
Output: 80 °
